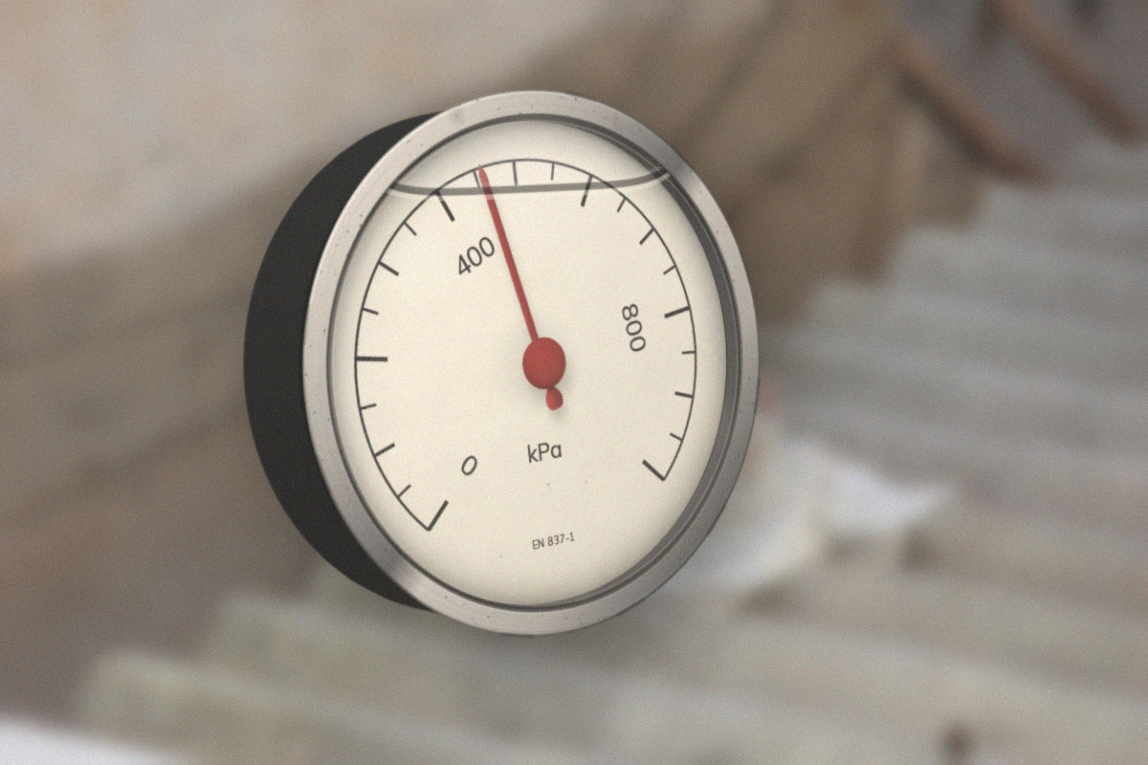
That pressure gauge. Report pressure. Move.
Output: 450 kPa
